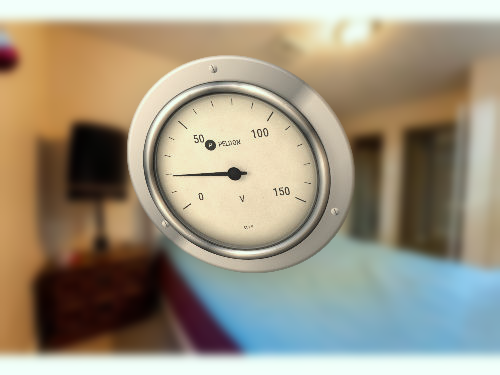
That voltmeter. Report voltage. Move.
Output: 20 V
